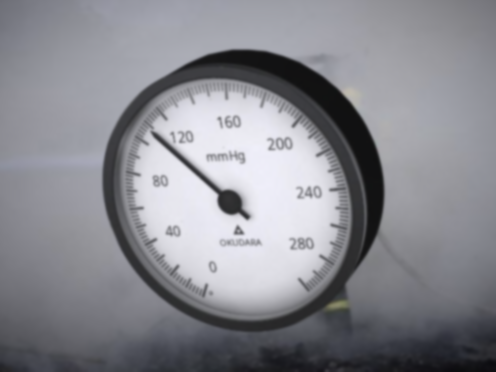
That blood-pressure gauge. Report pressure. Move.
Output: 110 mmHg
